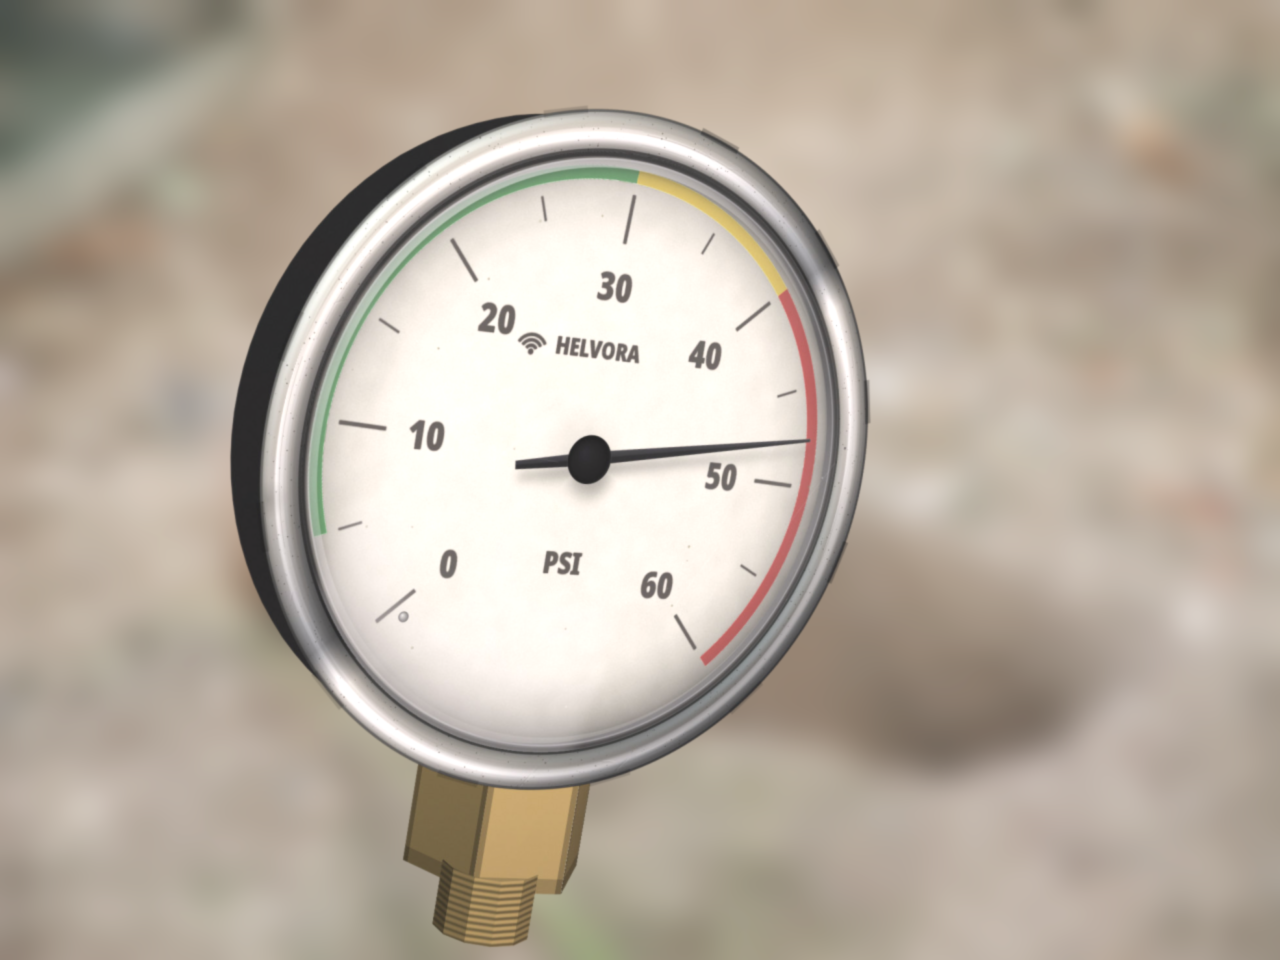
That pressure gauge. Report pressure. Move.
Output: 47.5 psi
